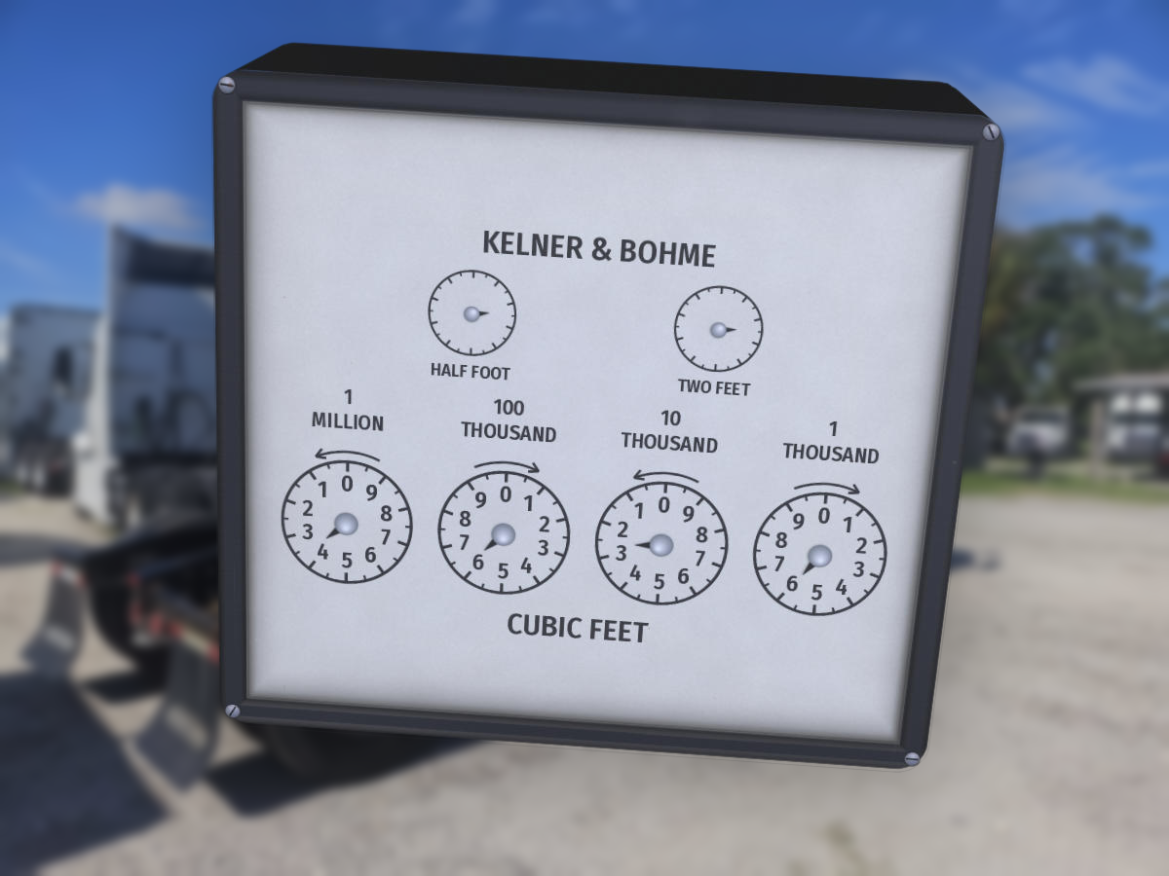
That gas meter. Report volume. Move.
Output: 362600 ft³
